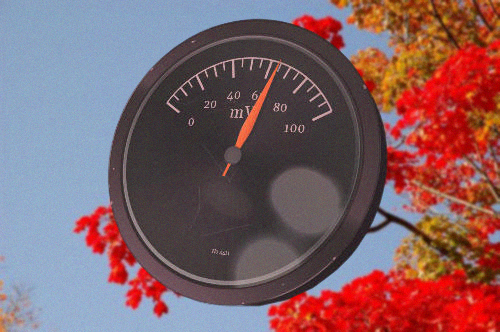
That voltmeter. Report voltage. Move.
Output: 65 mV
